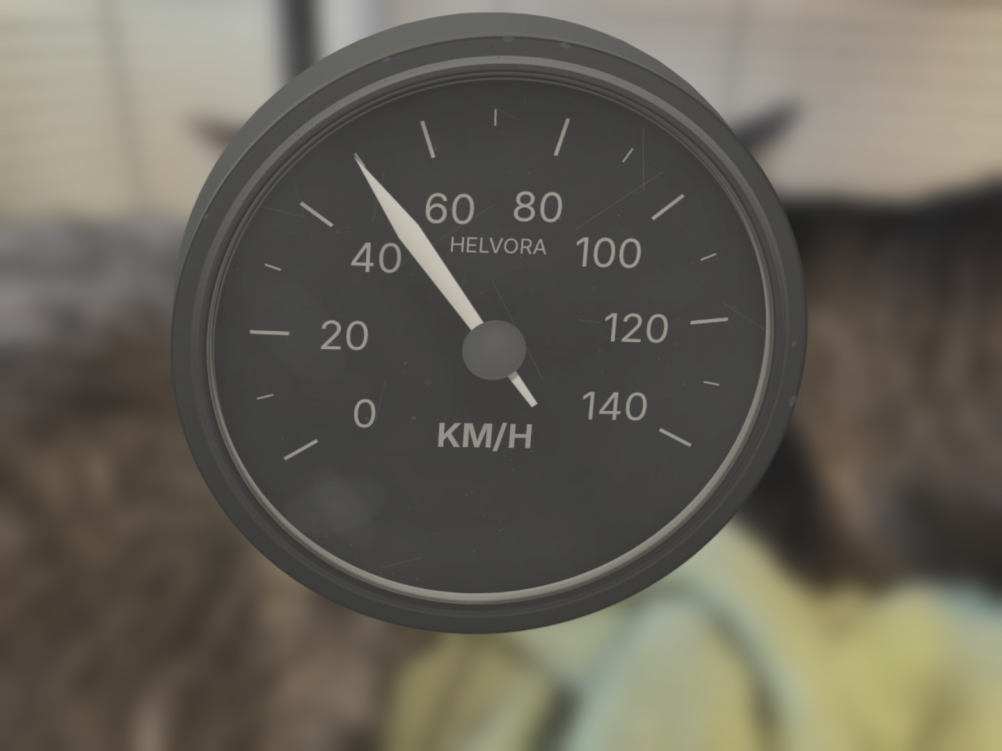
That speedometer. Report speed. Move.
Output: 50 km/h
